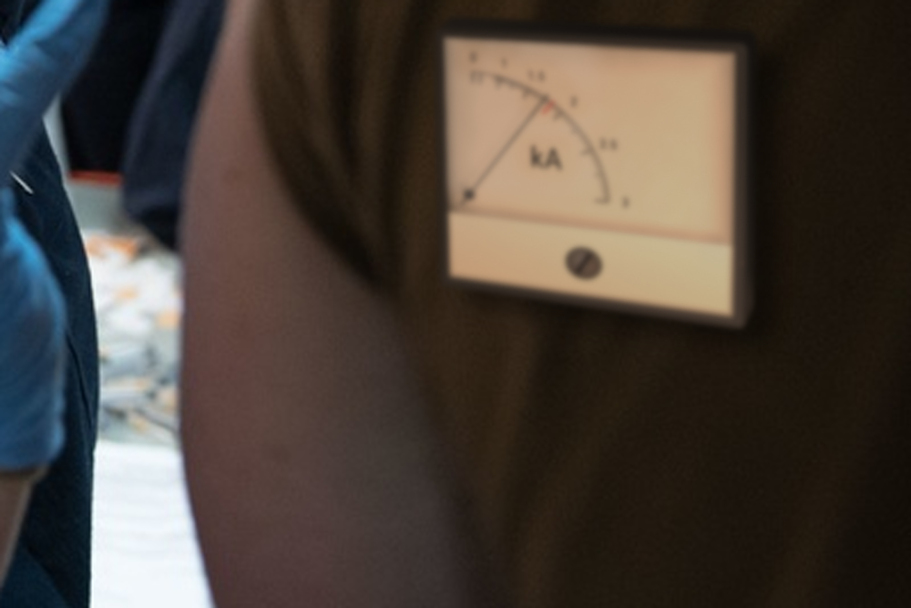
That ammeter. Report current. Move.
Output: 1.75 kA
